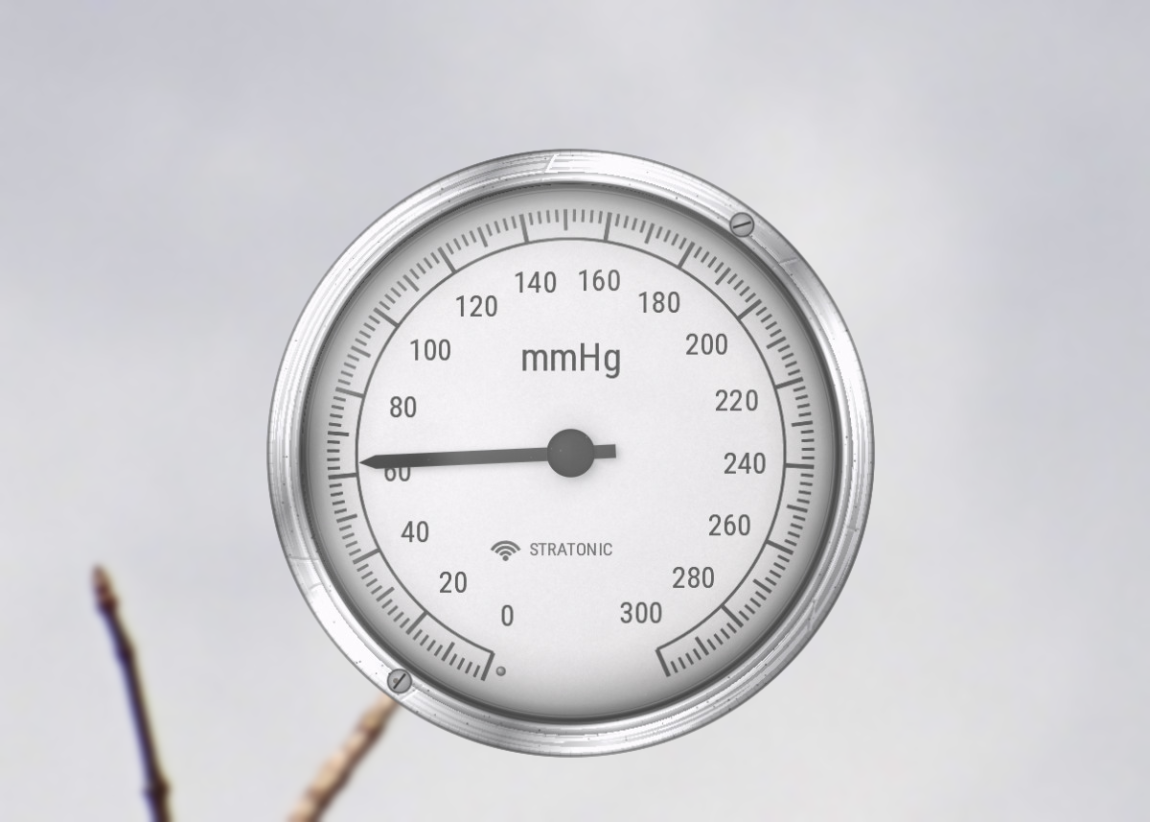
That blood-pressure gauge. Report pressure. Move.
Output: 63 mmHg
